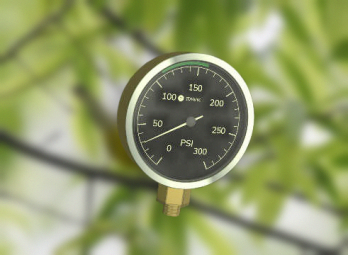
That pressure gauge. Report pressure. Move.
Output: 30 psi
